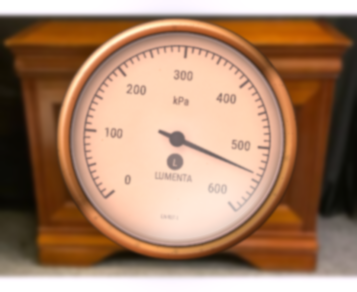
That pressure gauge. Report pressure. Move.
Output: 540 kPa
